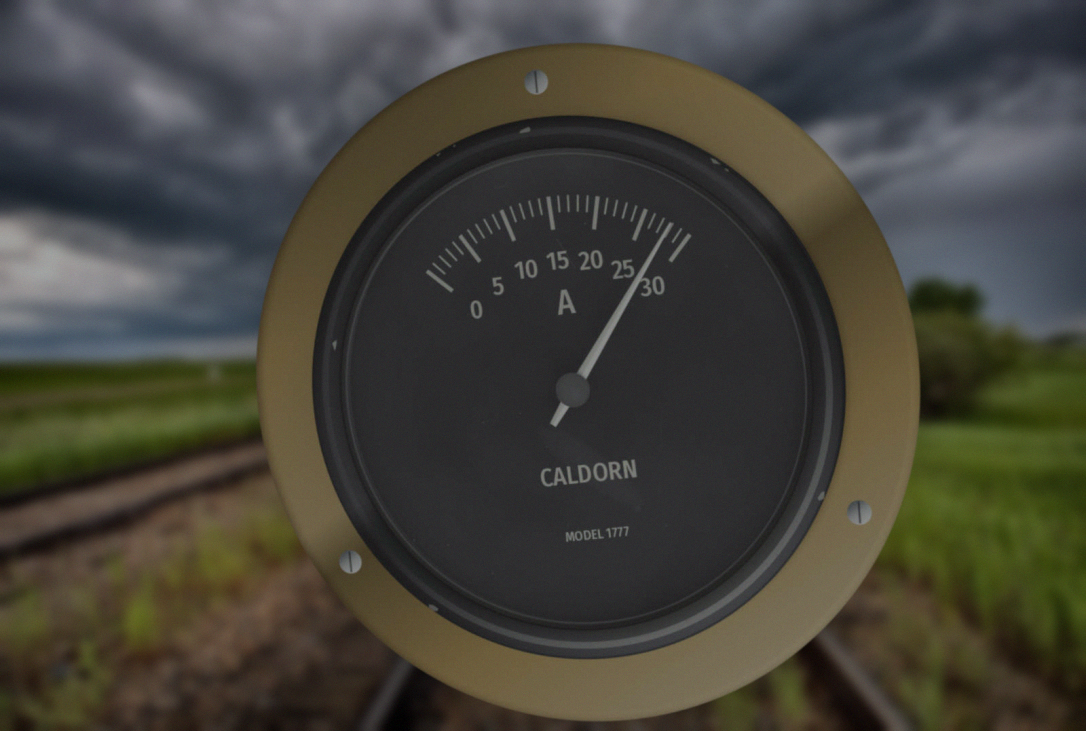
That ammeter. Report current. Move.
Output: 28 A
